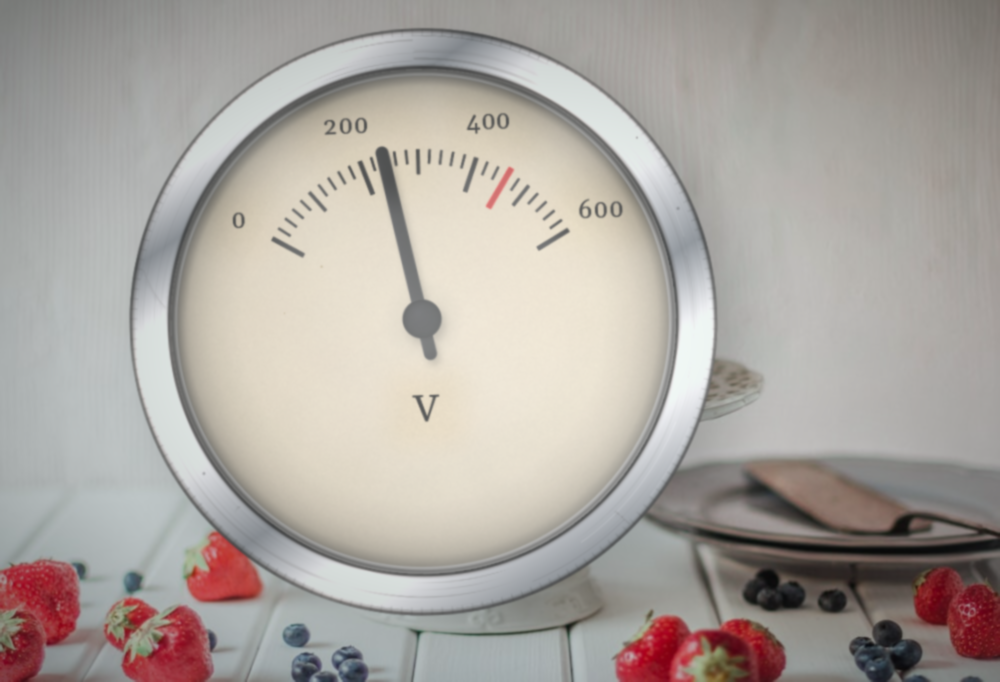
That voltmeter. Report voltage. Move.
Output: 240 V
